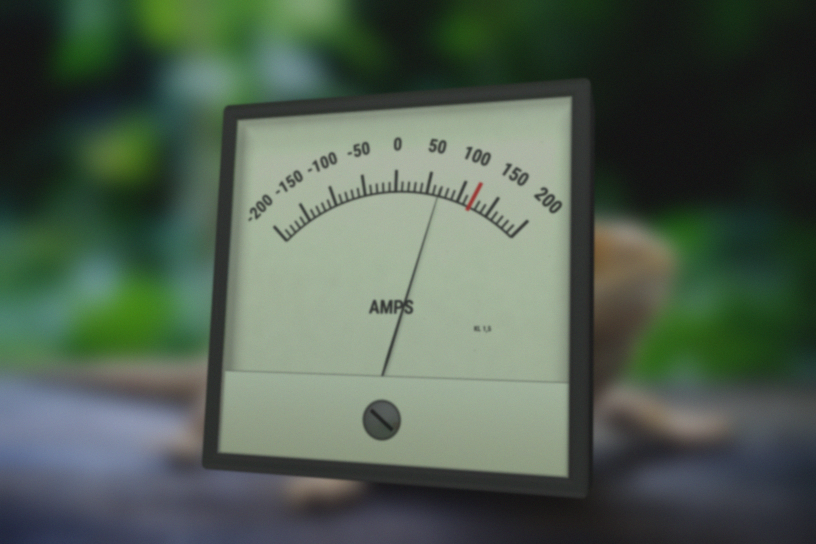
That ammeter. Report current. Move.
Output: 70 A
